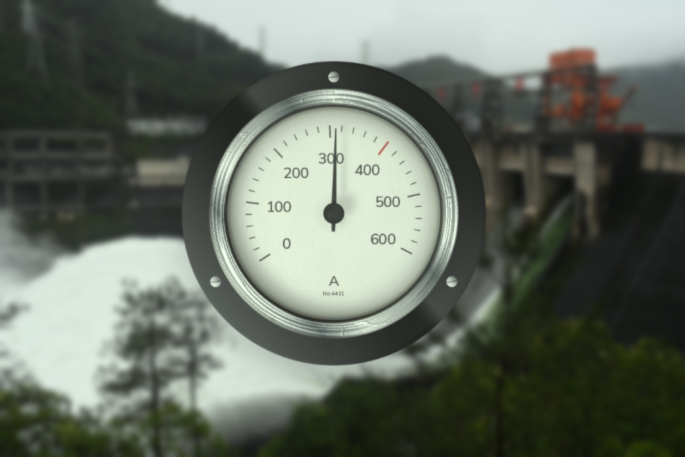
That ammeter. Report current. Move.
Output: 310 A
